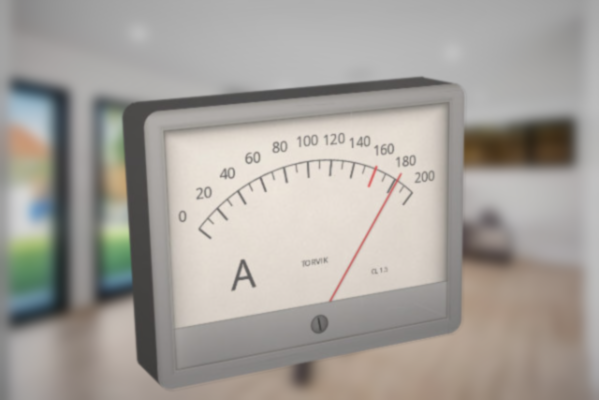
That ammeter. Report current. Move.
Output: 180 A
